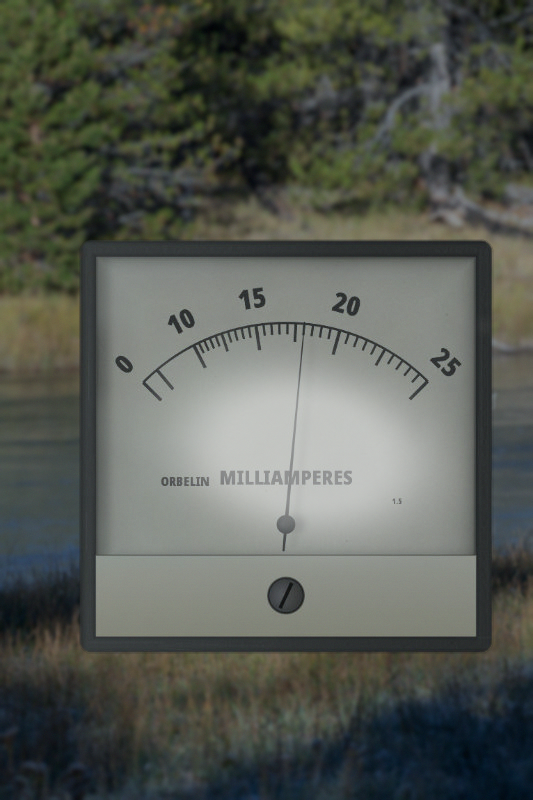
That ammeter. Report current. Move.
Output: 18 mA
